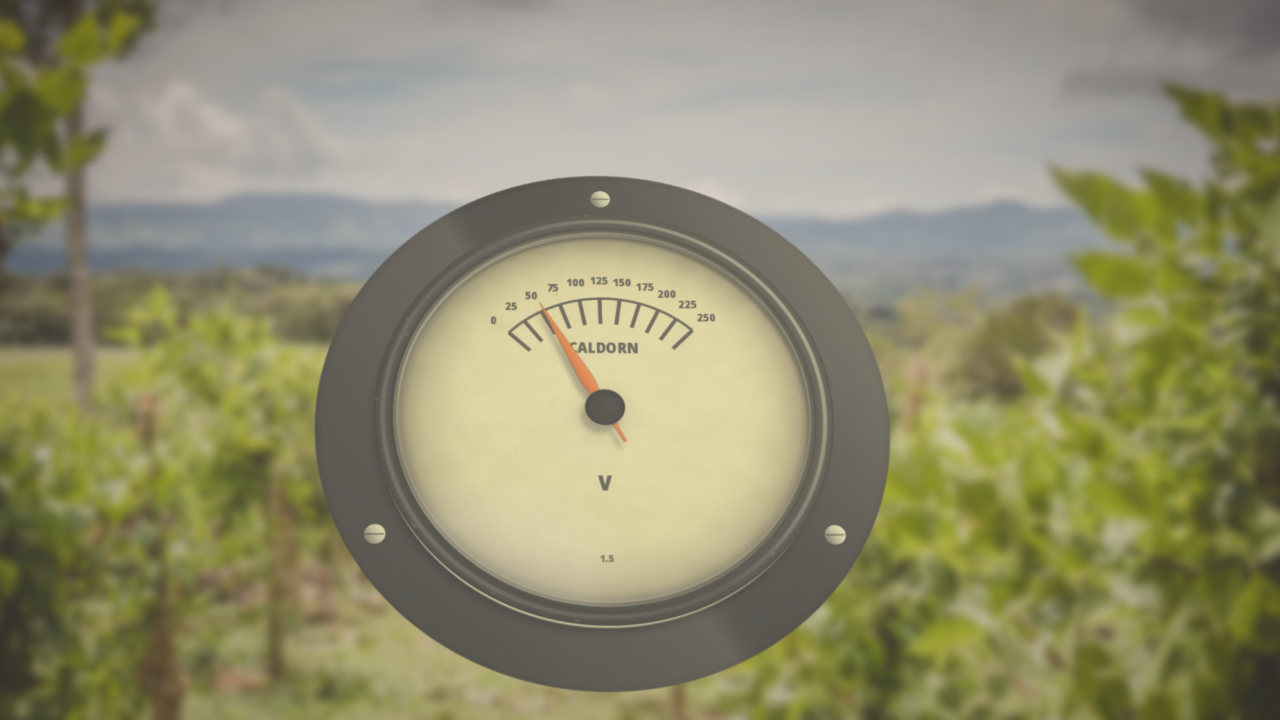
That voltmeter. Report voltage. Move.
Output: 50 V
